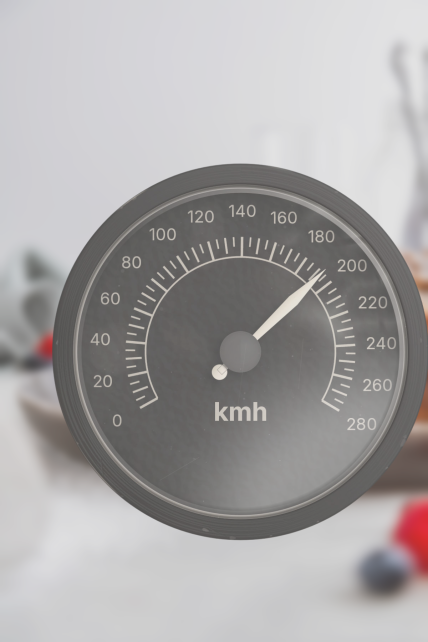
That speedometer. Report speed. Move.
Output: 192.5 km/h
